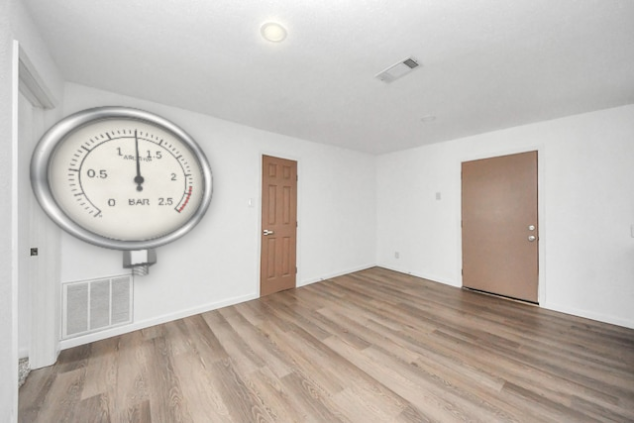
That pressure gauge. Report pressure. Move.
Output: 1.25 bar
